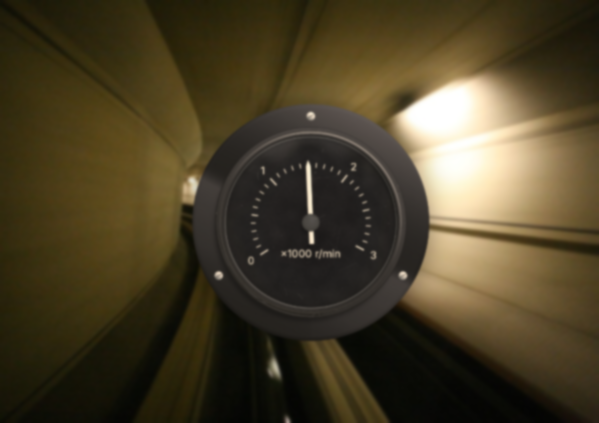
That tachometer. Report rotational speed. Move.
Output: 1500 rpm
